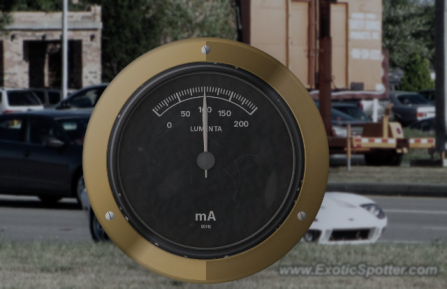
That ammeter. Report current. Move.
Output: 100 mA
